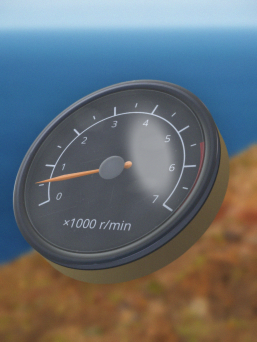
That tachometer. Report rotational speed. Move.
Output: 500 rpm
